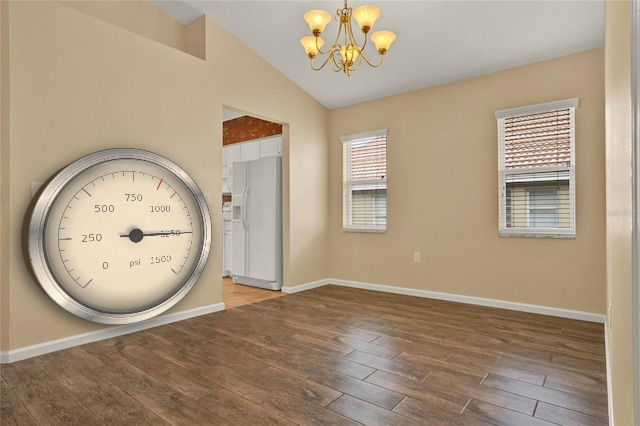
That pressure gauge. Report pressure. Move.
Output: 1250 psi
